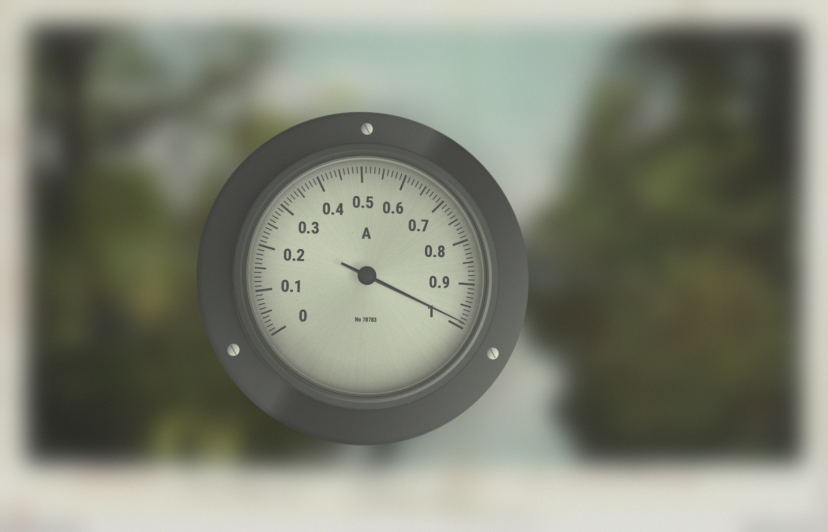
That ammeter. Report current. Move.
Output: 0.99 A
